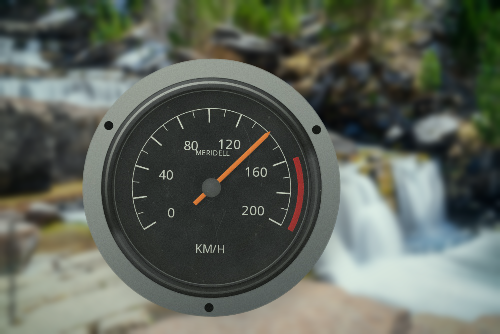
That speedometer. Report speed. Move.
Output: 140 km/h
